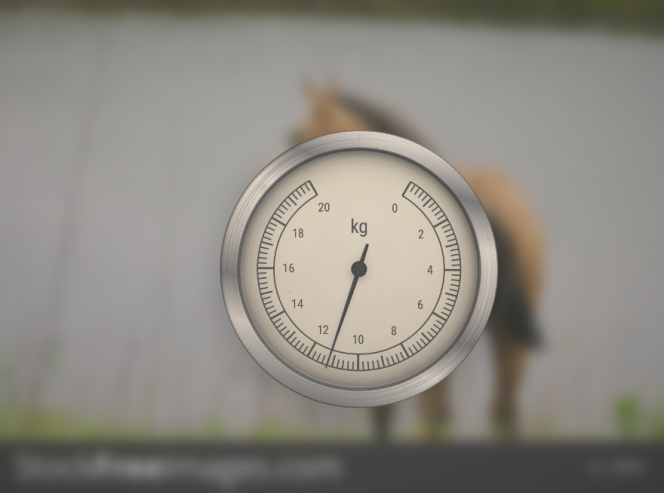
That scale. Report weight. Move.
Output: 11.2 kg
